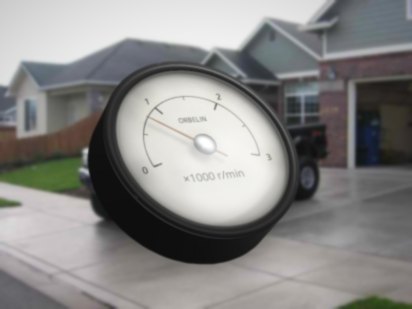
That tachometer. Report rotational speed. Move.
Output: 750 rpm
